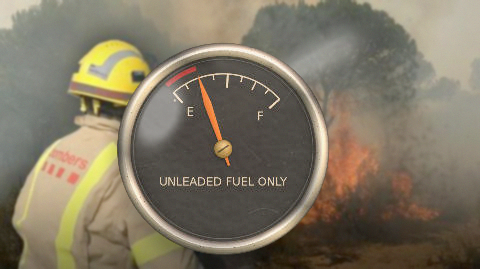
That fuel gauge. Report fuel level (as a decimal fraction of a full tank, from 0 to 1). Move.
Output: 0.25
